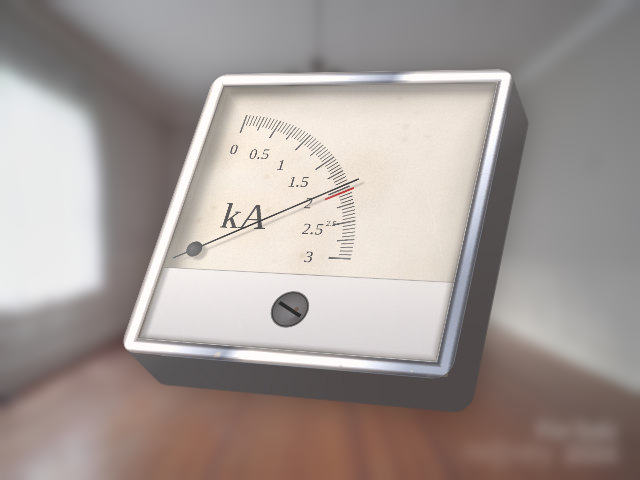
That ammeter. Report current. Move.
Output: 2 kA
